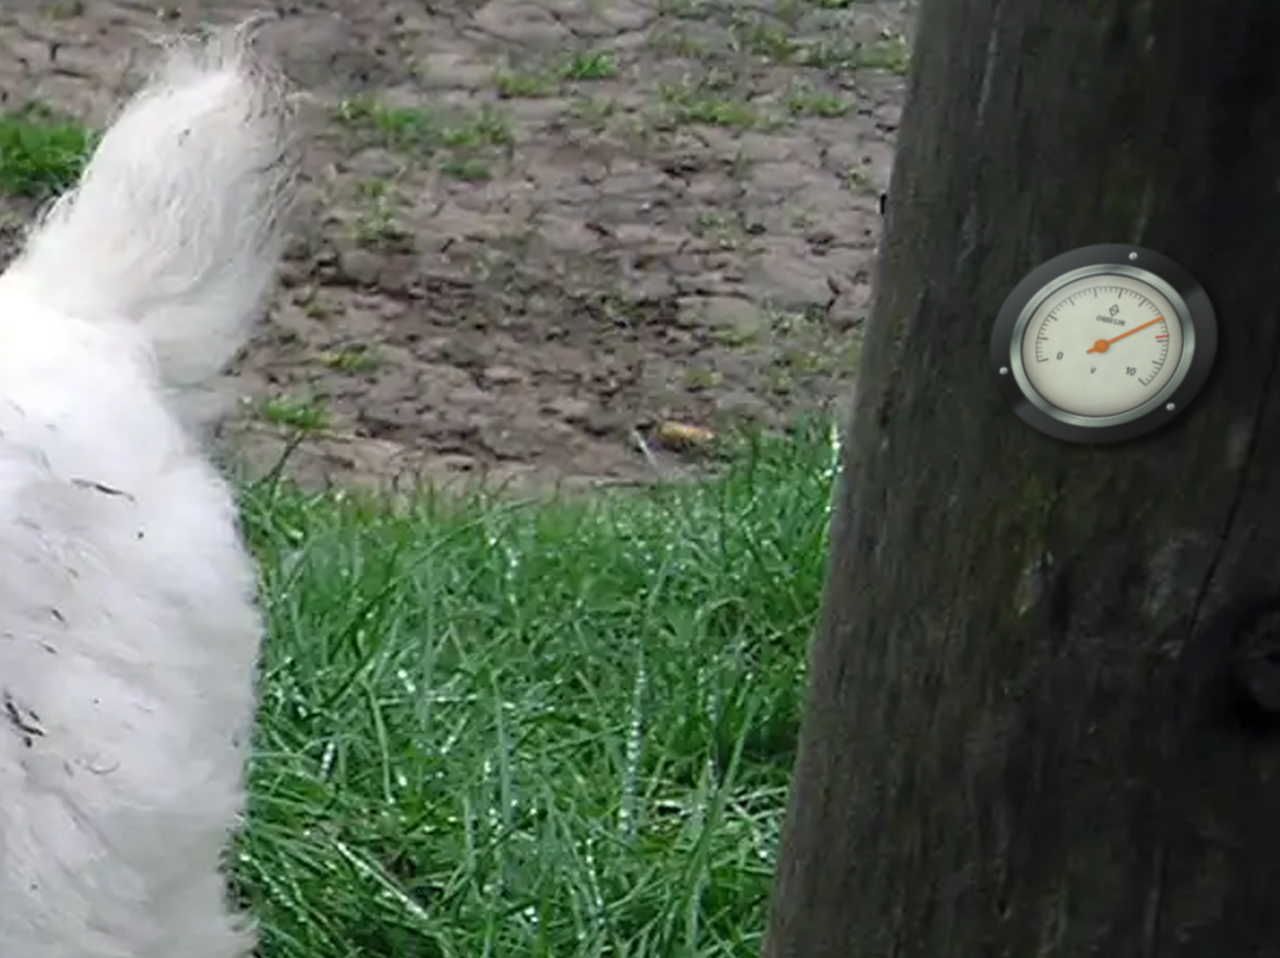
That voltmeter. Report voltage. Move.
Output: 7 V
